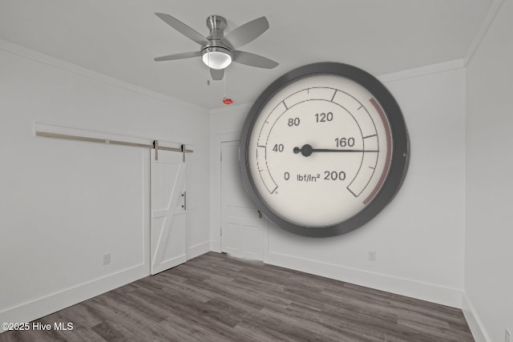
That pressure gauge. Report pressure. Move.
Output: 170 psi
